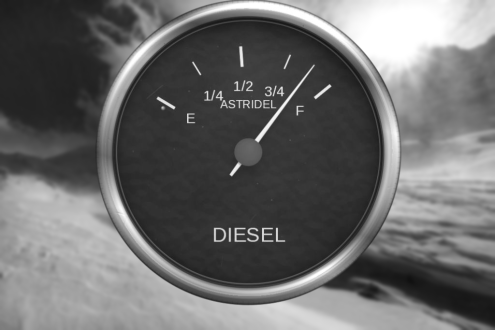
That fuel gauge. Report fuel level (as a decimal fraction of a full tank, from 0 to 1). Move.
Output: 0.875
